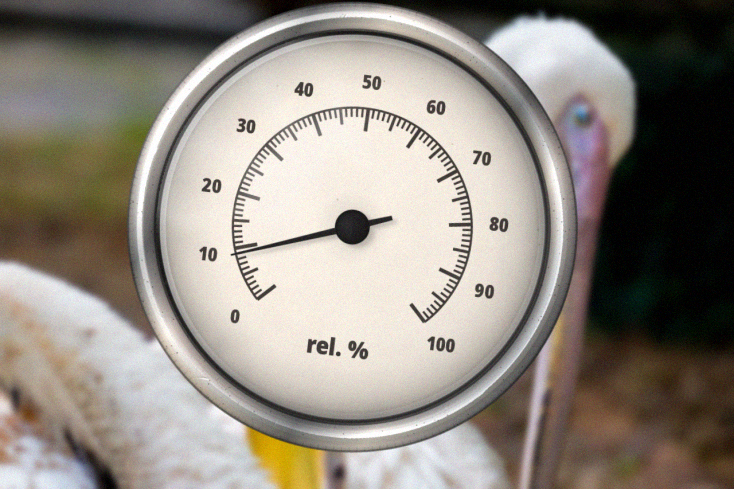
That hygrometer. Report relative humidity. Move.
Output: 9 %
